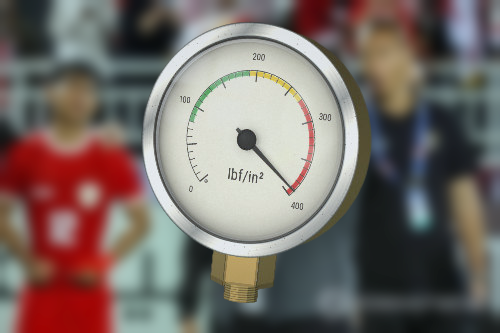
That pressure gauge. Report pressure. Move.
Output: 390 psi
